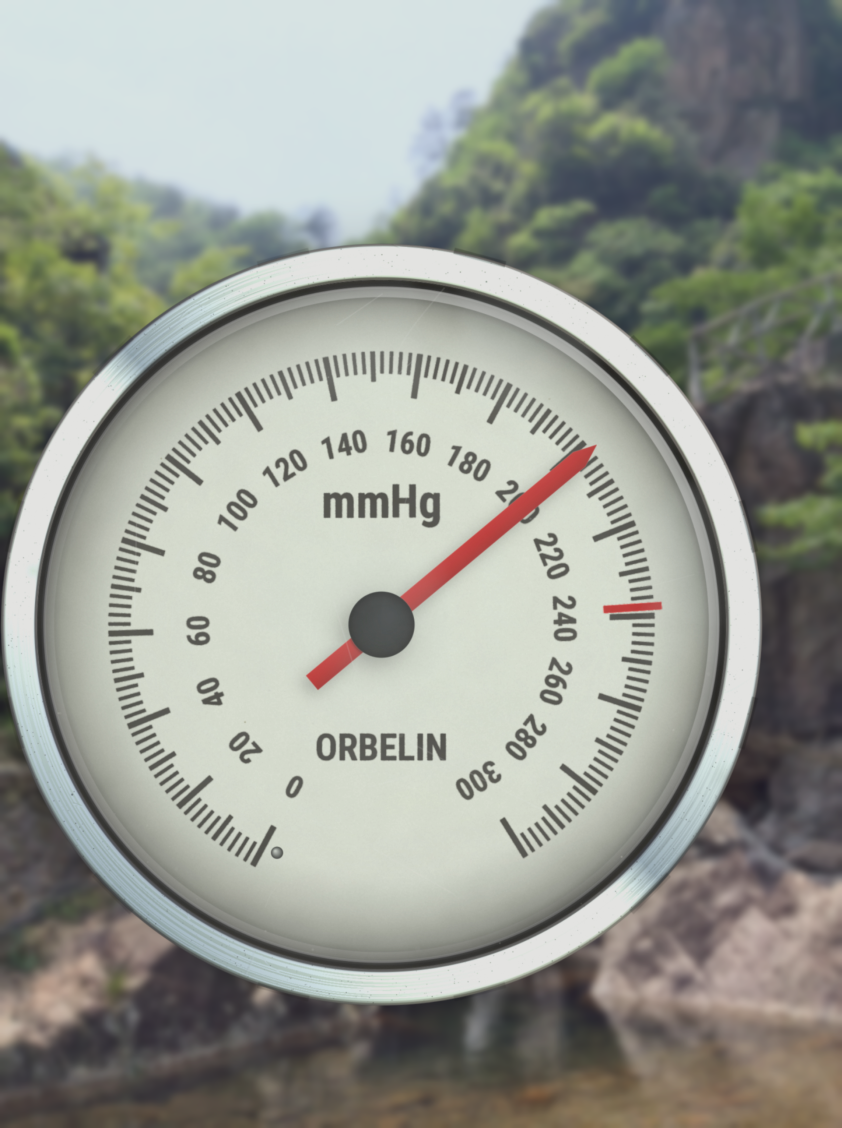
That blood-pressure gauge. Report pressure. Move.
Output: 202 mmHg
